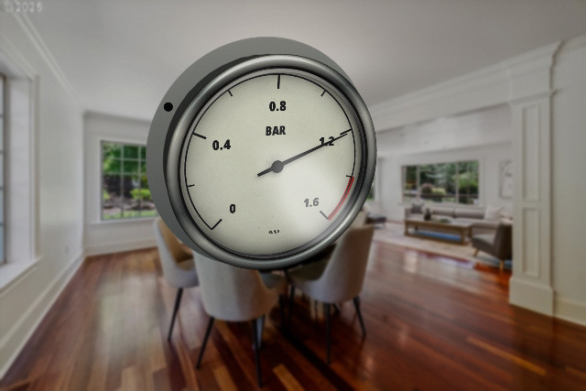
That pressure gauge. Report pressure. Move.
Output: 1.2 bar
